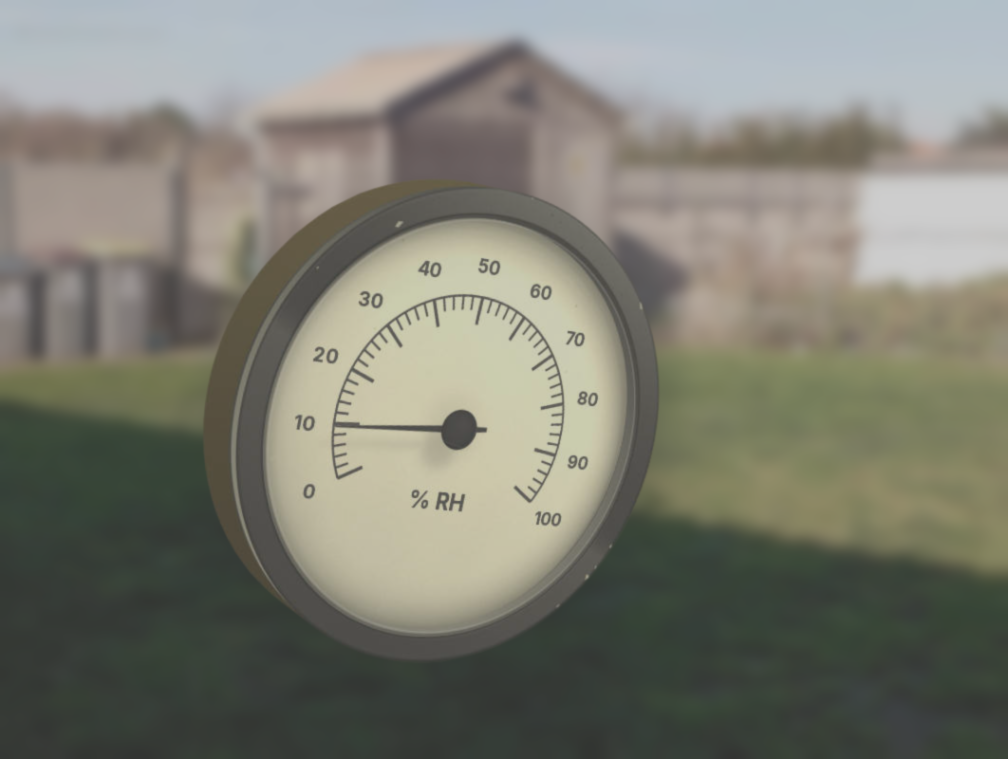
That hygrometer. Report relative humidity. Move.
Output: 10 %
